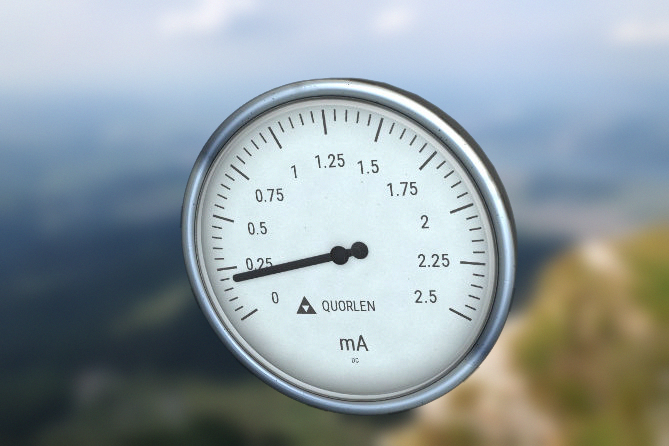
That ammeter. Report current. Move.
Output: 0.2 mA
